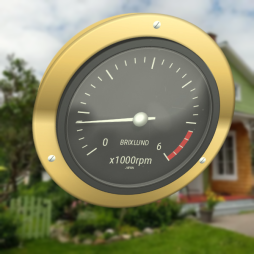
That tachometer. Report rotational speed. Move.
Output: 800 rpm
